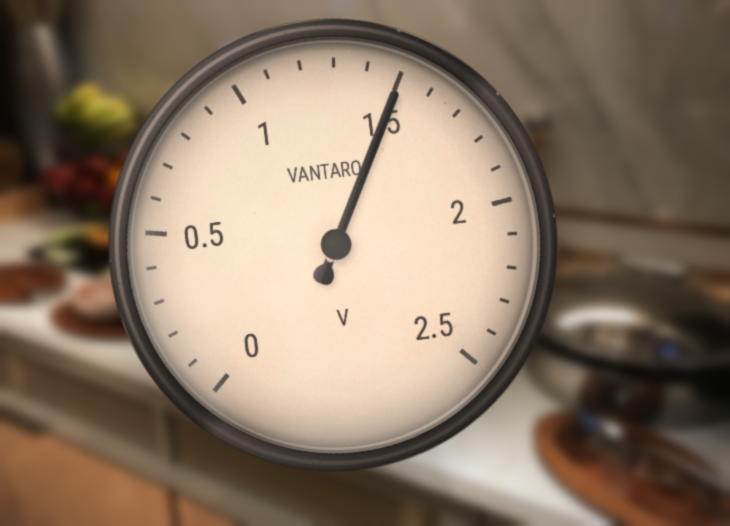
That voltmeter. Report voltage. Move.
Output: 1.5 V
